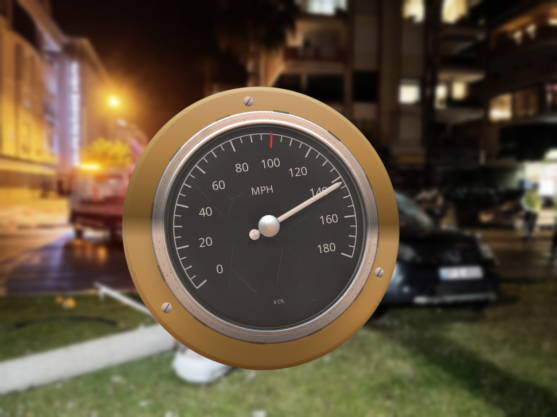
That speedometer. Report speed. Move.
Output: 142.5 mph
